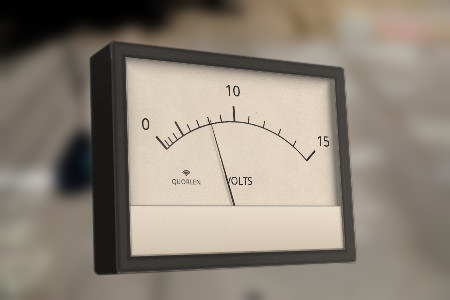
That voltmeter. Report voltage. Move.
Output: 8 V
